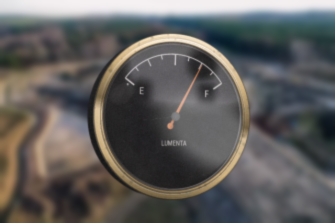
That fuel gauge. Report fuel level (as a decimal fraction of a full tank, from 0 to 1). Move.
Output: 0.75
